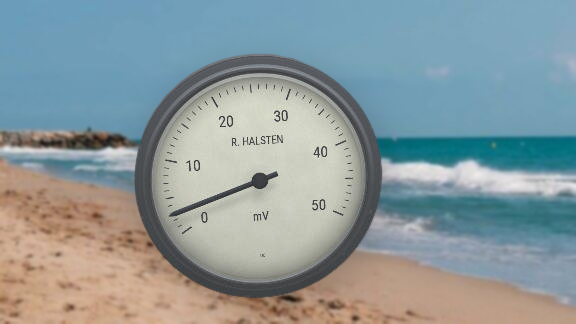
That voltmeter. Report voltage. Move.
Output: 3 mV
